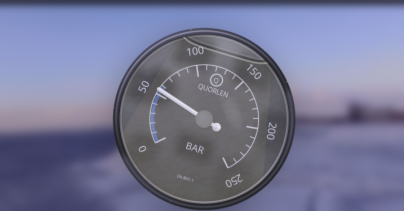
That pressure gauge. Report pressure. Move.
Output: 55 bar
